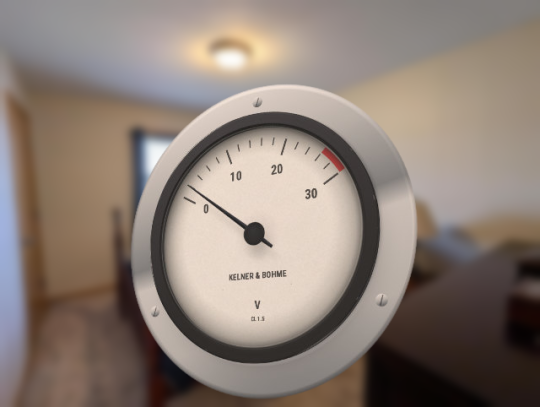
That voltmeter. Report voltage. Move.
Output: 2 V
